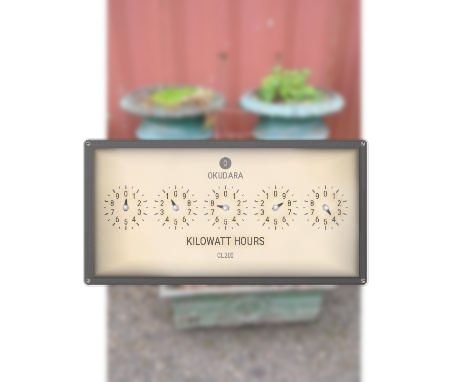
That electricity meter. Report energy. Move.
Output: 784 kWh
